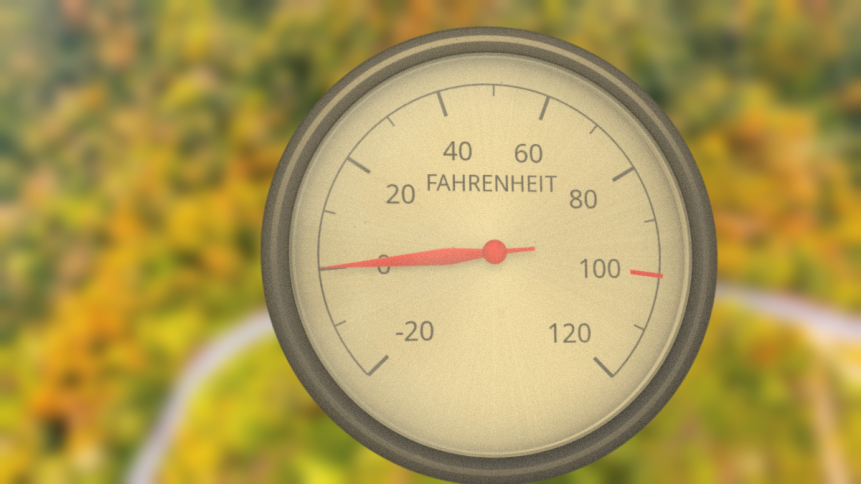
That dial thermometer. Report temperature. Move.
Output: 0 °F
